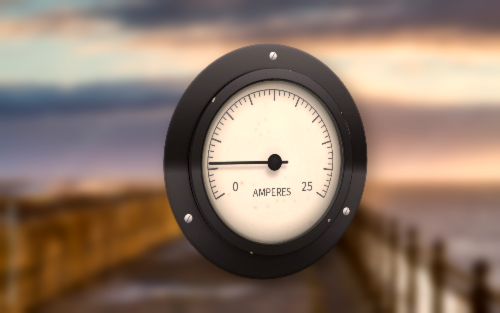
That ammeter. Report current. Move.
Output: 3 A
